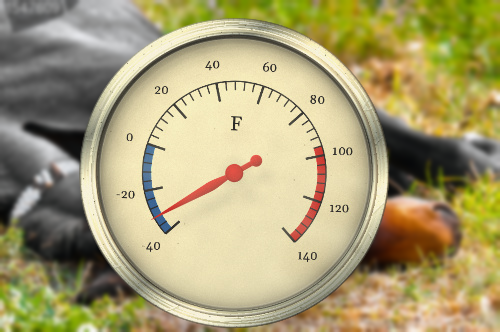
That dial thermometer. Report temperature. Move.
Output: -32 °F
